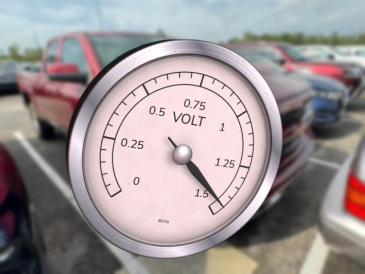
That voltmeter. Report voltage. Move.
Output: 1.45 V
